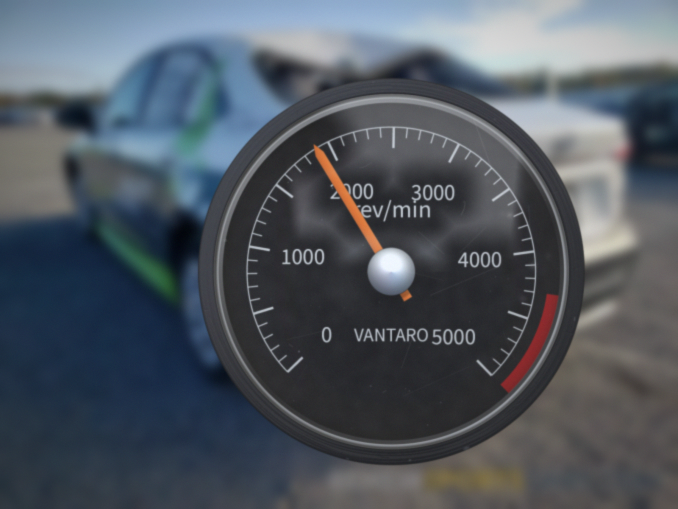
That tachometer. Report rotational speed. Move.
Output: 1900 rpm
